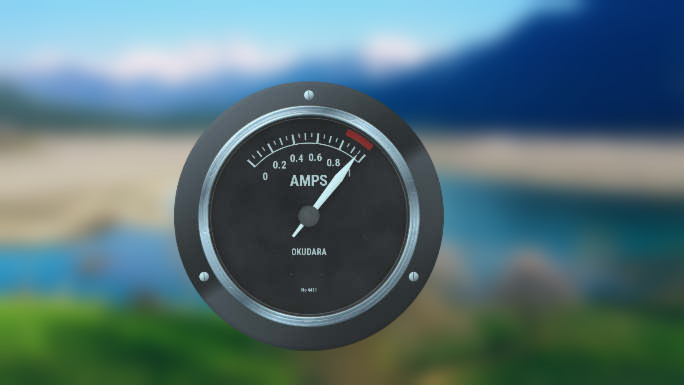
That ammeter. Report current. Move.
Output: 0.95 A
